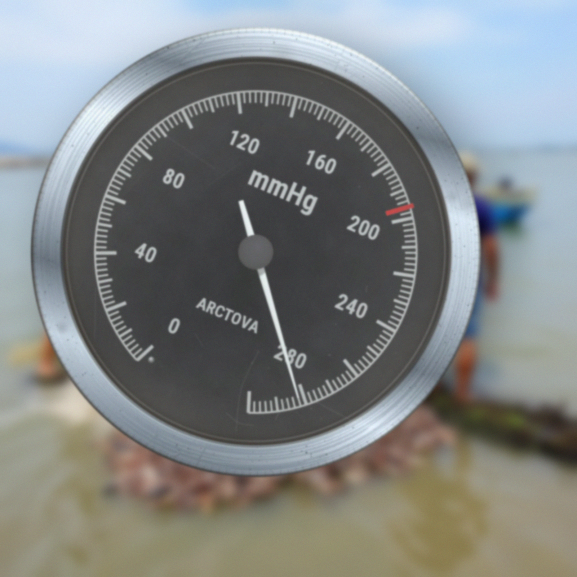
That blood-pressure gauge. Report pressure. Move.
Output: 282 mmHg
